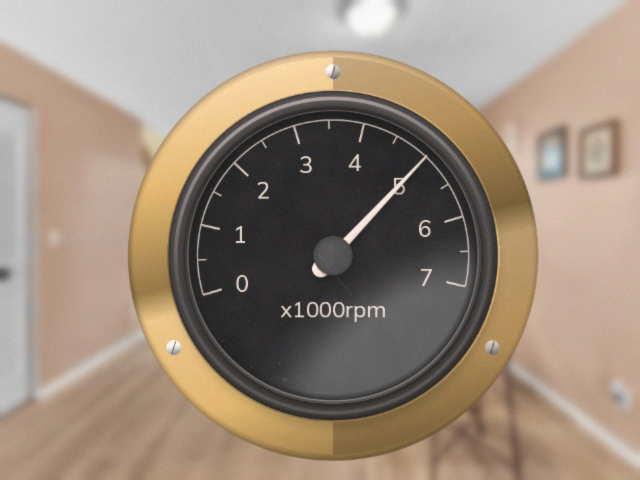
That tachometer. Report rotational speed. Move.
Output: 5000 rpm
